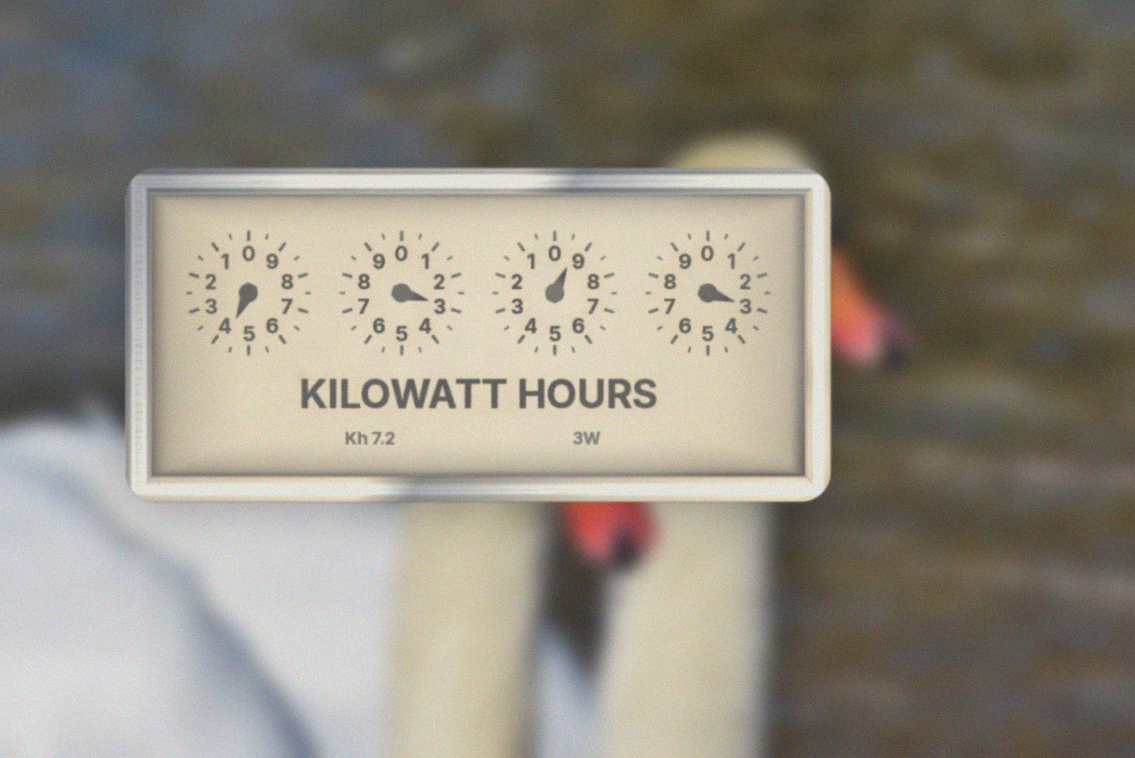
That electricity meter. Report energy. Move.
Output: 4293 kWh
